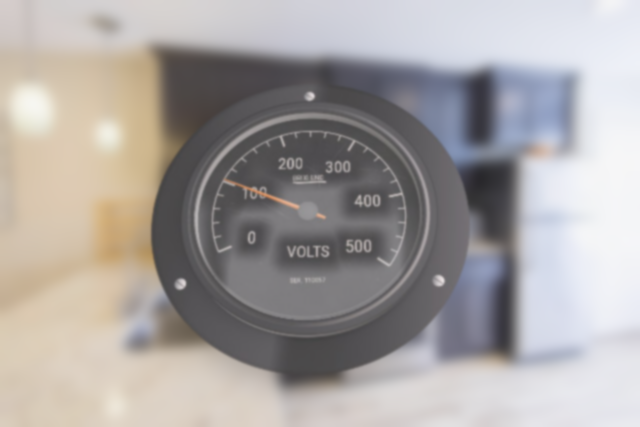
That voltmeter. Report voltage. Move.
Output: 100 V
